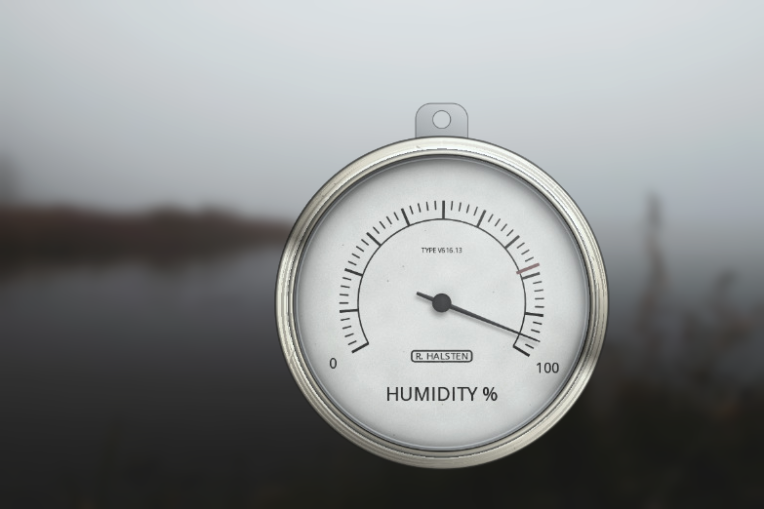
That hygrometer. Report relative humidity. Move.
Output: 96 %
